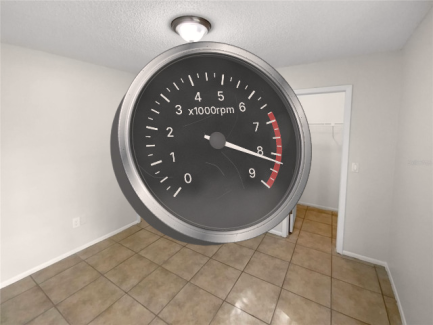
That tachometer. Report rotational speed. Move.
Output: 8250 rpm
